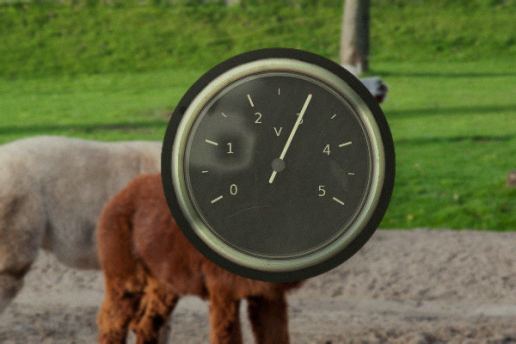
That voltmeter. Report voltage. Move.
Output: 3 V
